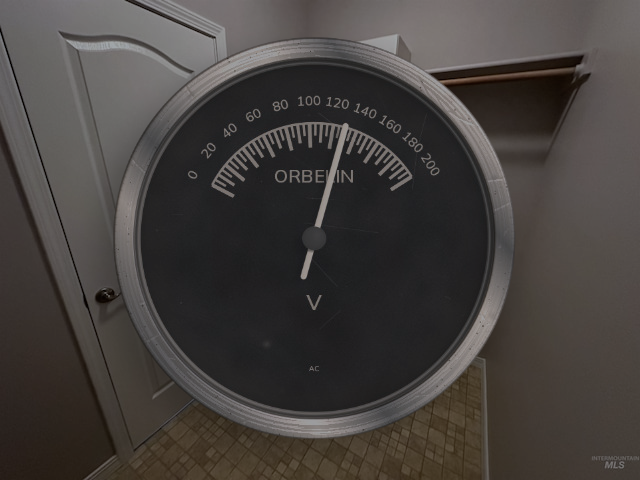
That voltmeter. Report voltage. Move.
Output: 130 V
